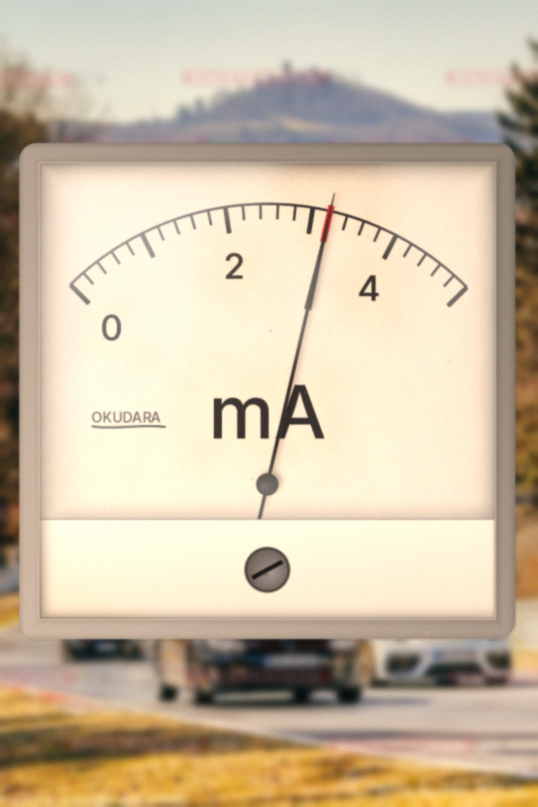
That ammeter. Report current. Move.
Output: 3.2 mA
